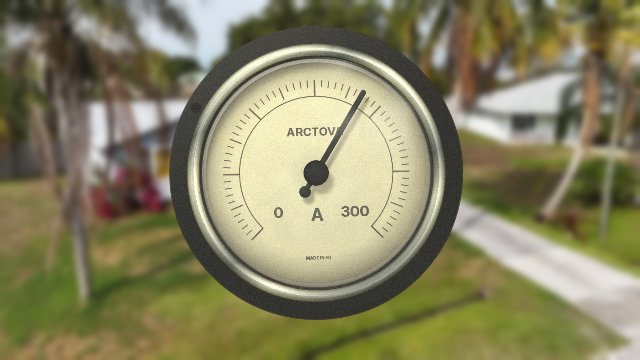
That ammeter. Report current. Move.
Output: 185 A
